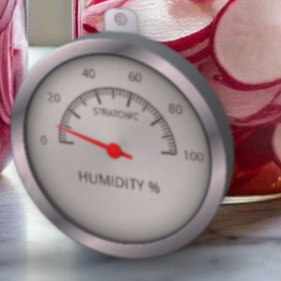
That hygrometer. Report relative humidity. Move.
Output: 10 %
